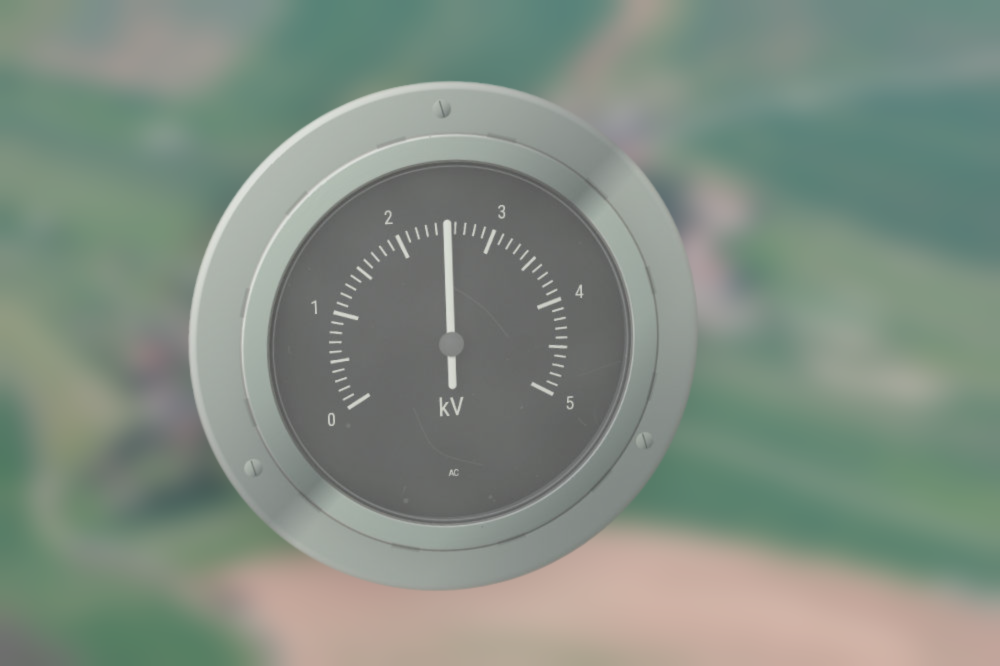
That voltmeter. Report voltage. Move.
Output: 2.5 kV
